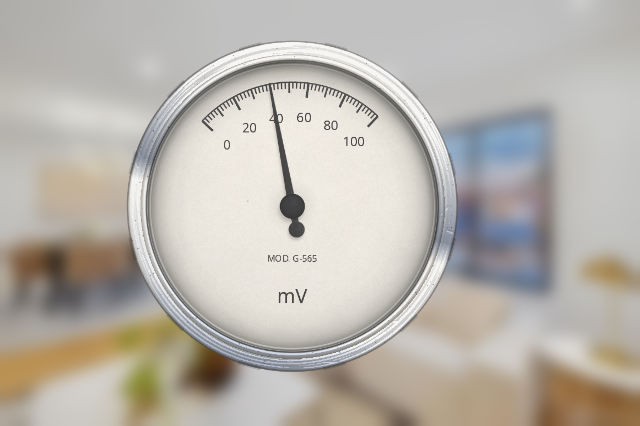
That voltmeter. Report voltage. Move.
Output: 40 mV
